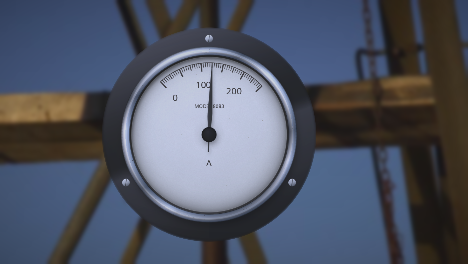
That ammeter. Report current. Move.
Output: 125 A
